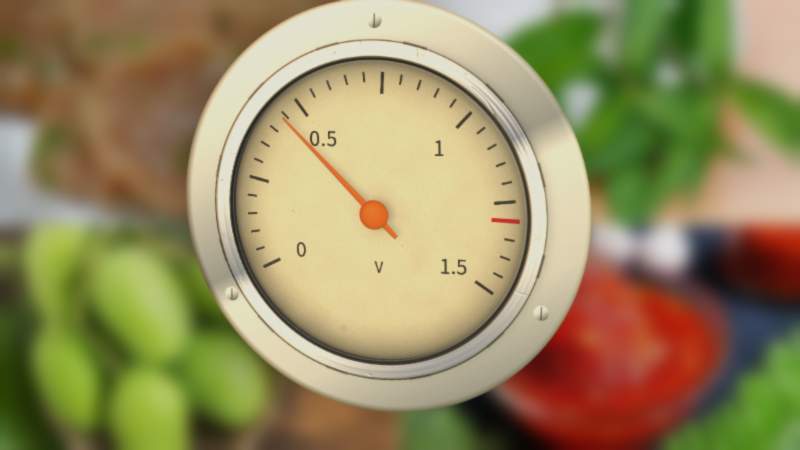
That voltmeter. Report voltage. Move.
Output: 0.45 V
